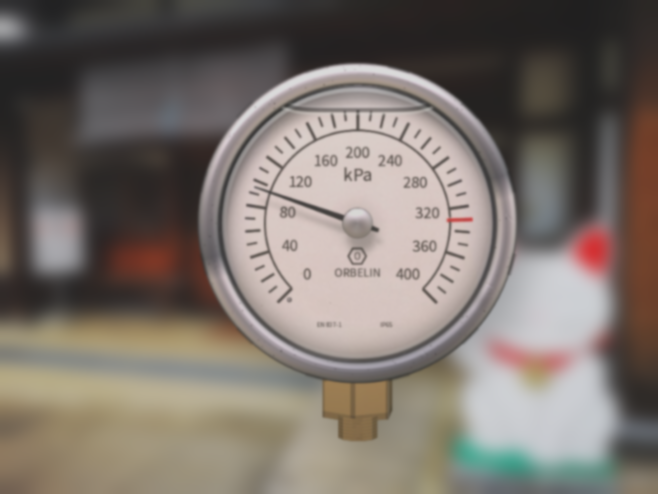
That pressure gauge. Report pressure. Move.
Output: 95 kPa
